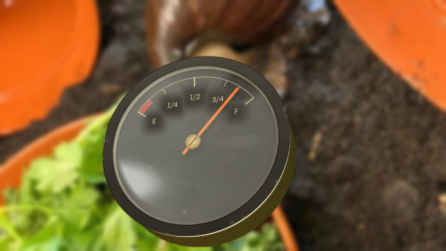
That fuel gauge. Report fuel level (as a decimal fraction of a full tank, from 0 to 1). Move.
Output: 0.875
